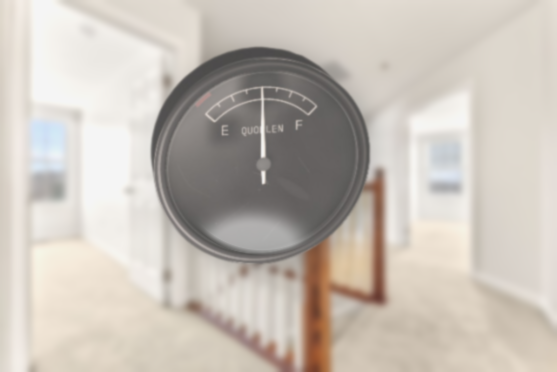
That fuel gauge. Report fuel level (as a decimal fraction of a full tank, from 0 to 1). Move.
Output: 0.5
